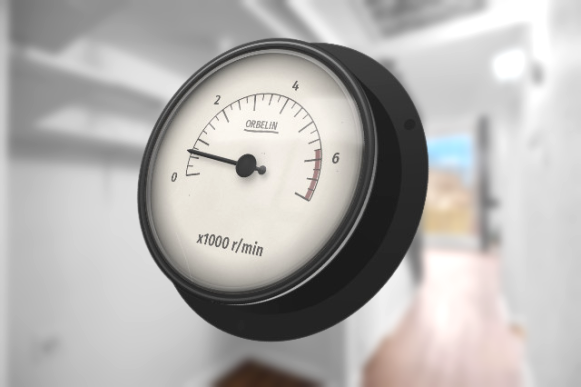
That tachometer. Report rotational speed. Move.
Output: 625 rpm
